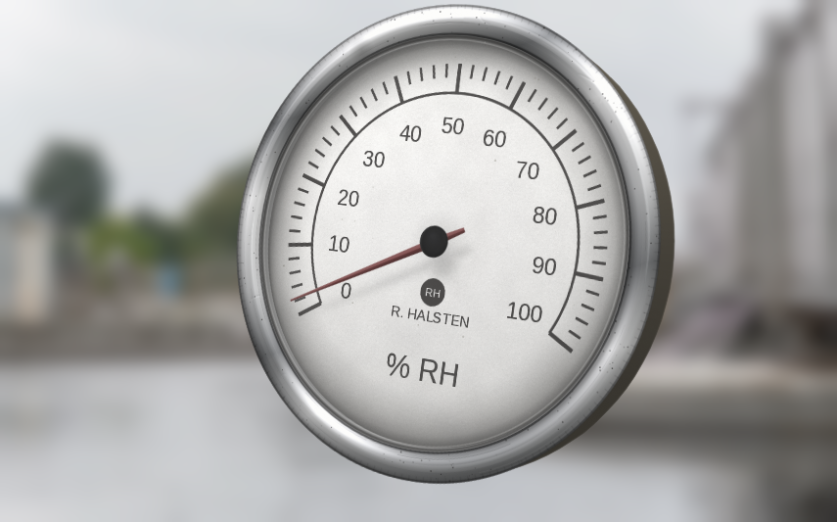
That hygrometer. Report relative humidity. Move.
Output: 2 %
